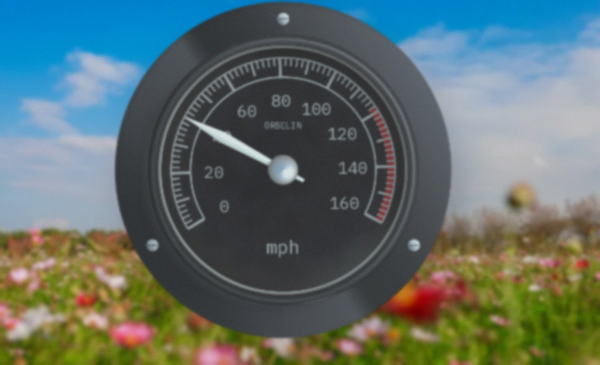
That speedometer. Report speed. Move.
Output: 40 mph
